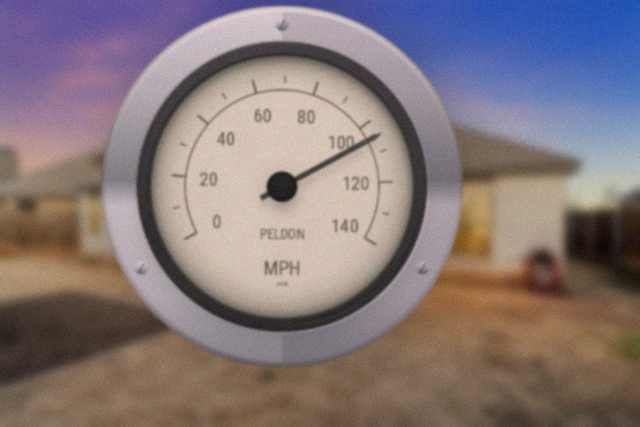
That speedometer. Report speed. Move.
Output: 105 mph
